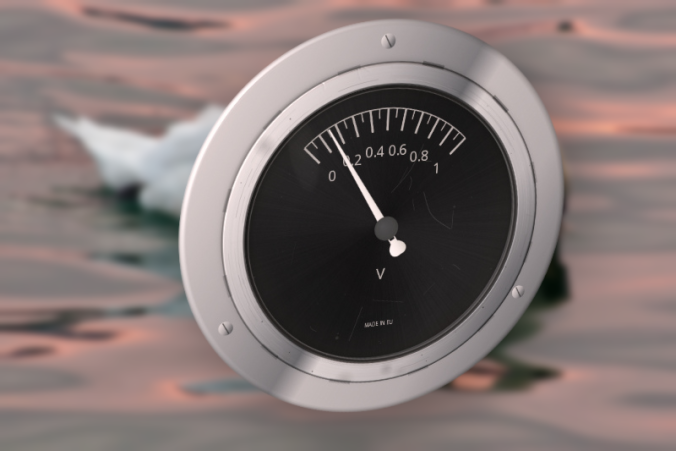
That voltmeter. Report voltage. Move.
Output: 0.15 V
